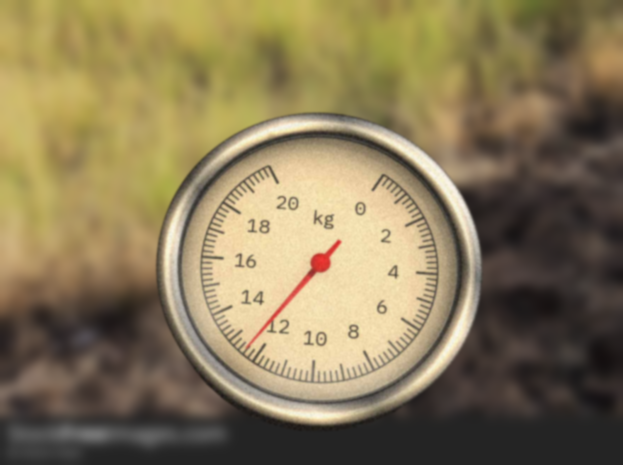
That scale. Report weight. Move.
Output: 12.4 kg
